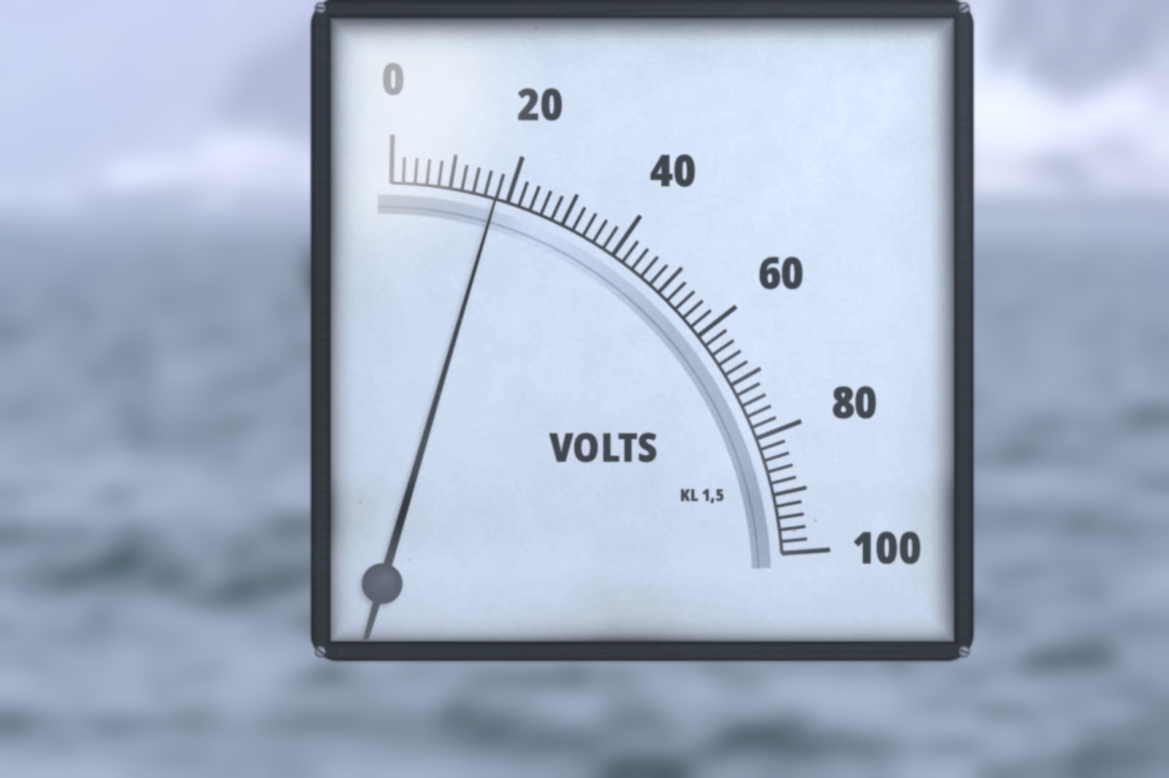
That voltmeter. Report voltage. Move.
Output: 18 V
